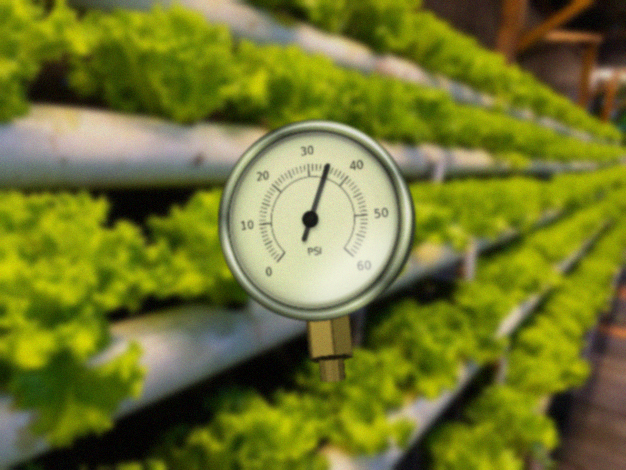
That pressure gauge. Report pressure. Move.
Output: 35 psi
